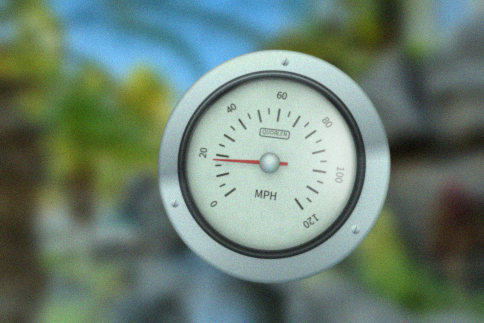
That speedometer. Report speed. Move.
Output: 17.5 mph
